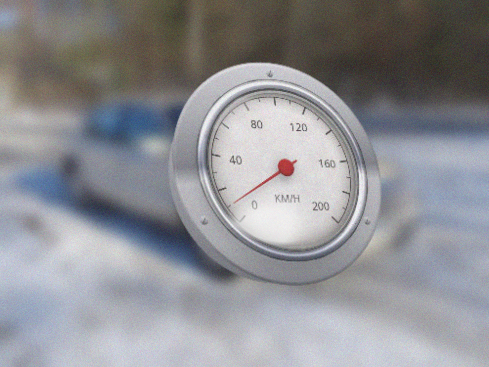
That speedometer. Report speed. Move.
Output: 10 km/h
